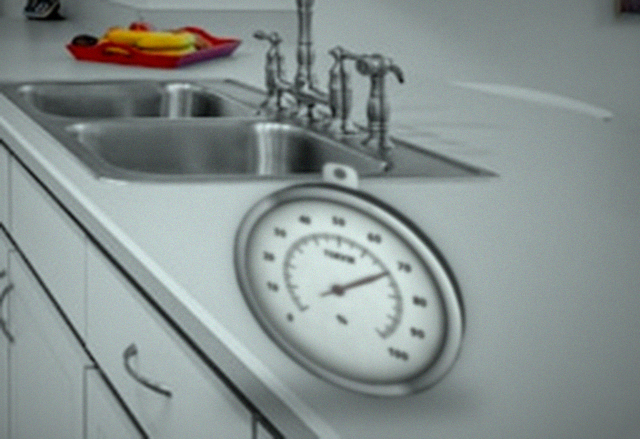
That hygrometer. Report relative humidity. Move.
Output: 70 %
